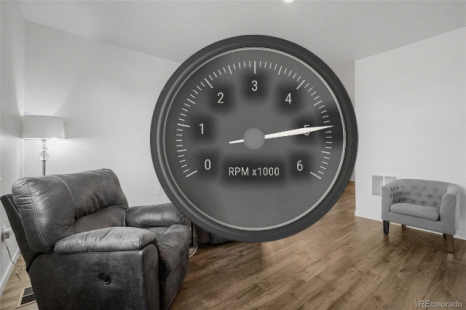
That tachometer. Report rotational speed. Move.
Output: 5000 rpm
